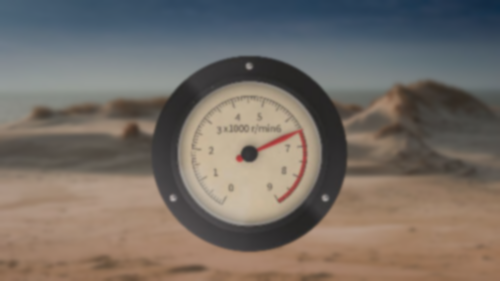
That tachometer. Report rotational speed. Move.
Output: 6500 rpm
